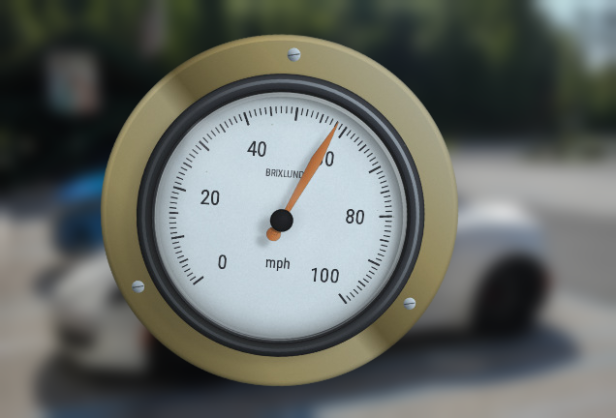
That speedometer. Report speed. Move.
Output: 58 mph
